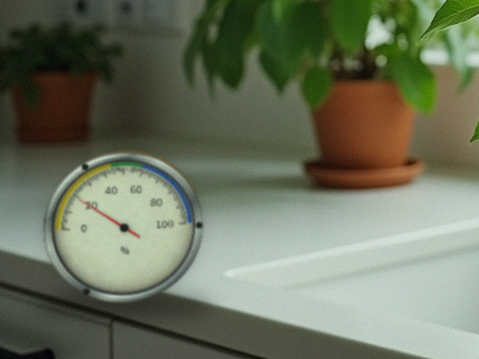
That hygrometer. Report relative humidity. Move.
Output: 20 %
